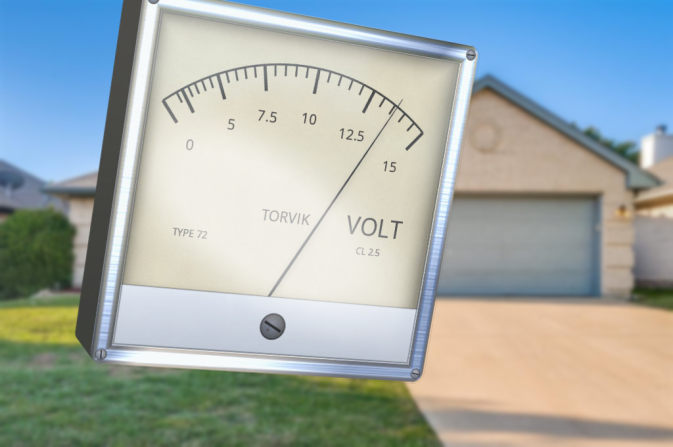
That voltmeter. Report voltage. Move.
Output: 13.5 V
